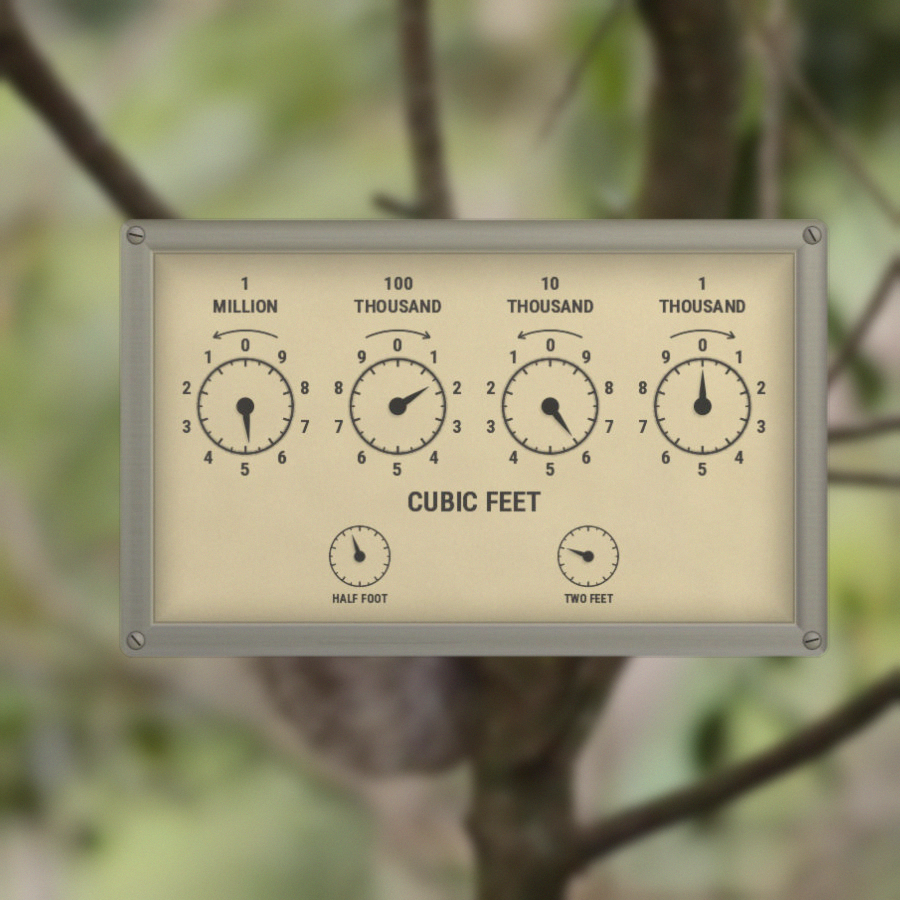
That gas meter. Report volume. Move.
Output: 516000 ft³
